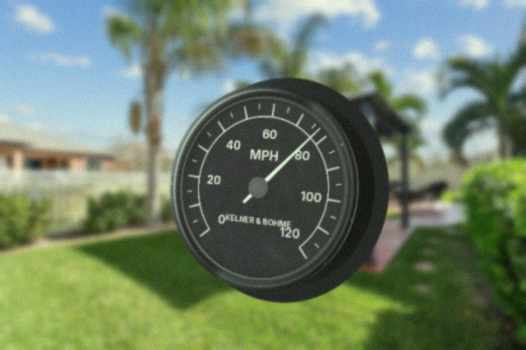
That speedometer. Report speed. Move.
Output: 77.5 mph
